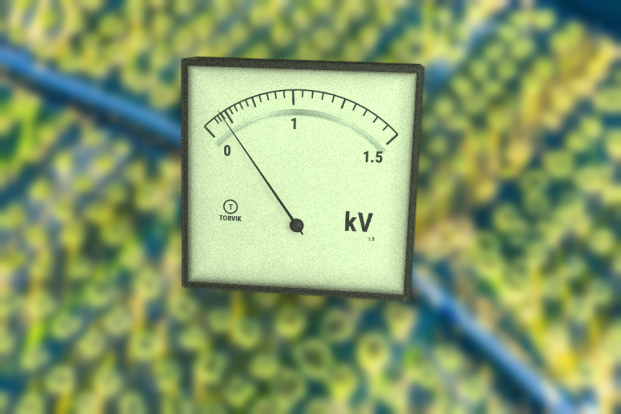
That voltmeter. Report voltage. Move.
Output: 0.45 kV
